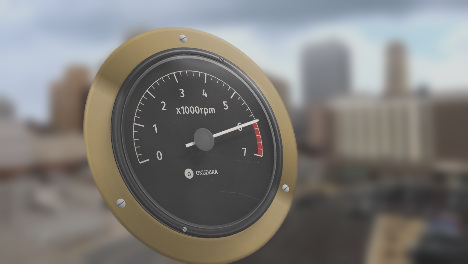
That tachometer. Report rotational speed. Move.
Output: 6000 rpm
